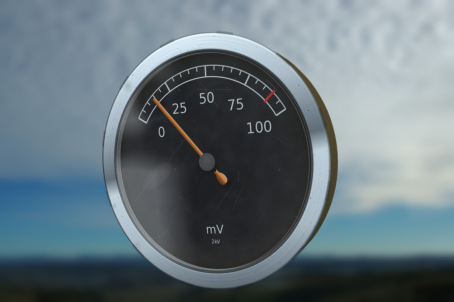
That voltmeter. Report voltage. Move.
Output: 15 mV
